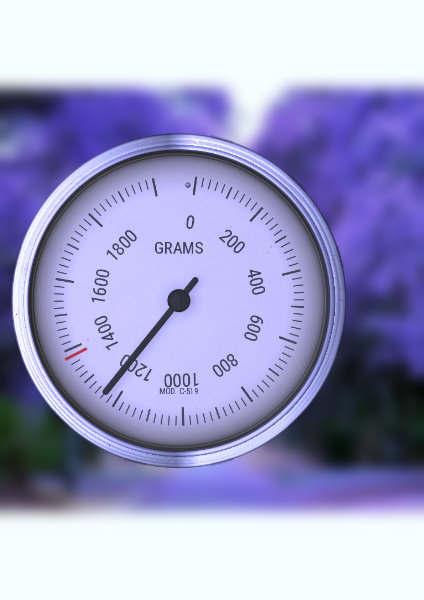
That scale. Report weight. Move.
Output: 1240 g
